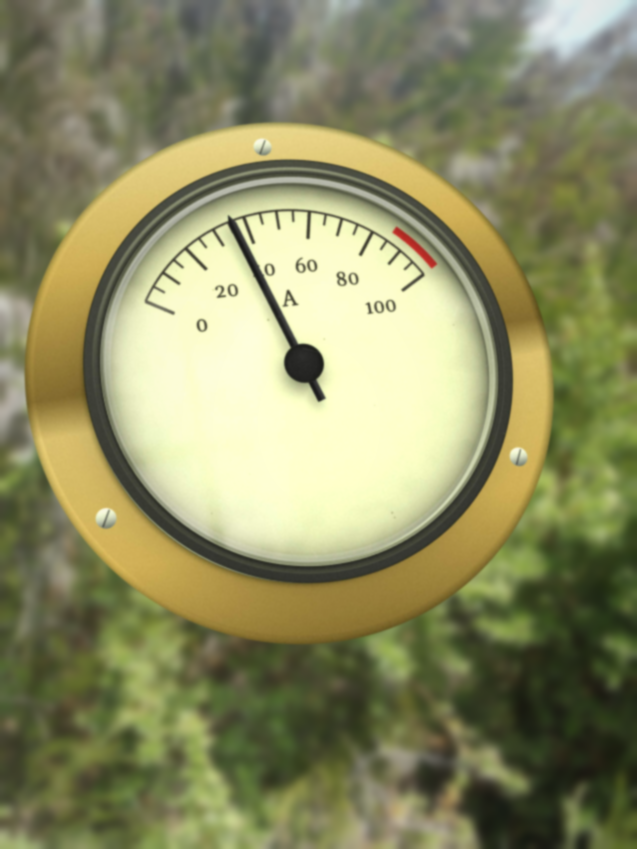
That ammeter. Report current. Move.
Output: 35 A
